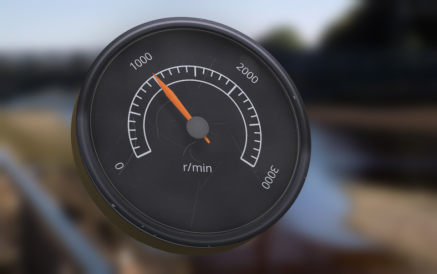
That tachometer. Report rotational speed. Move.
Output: 1000 rpm
